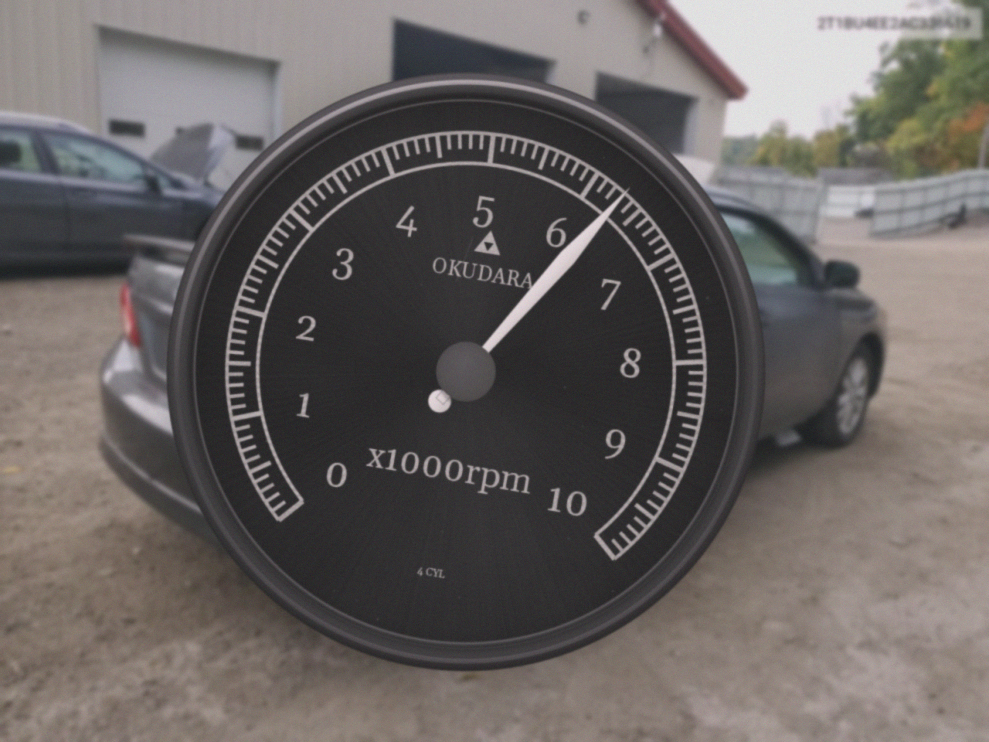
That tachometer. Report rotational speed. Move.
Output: 6300 rpm
